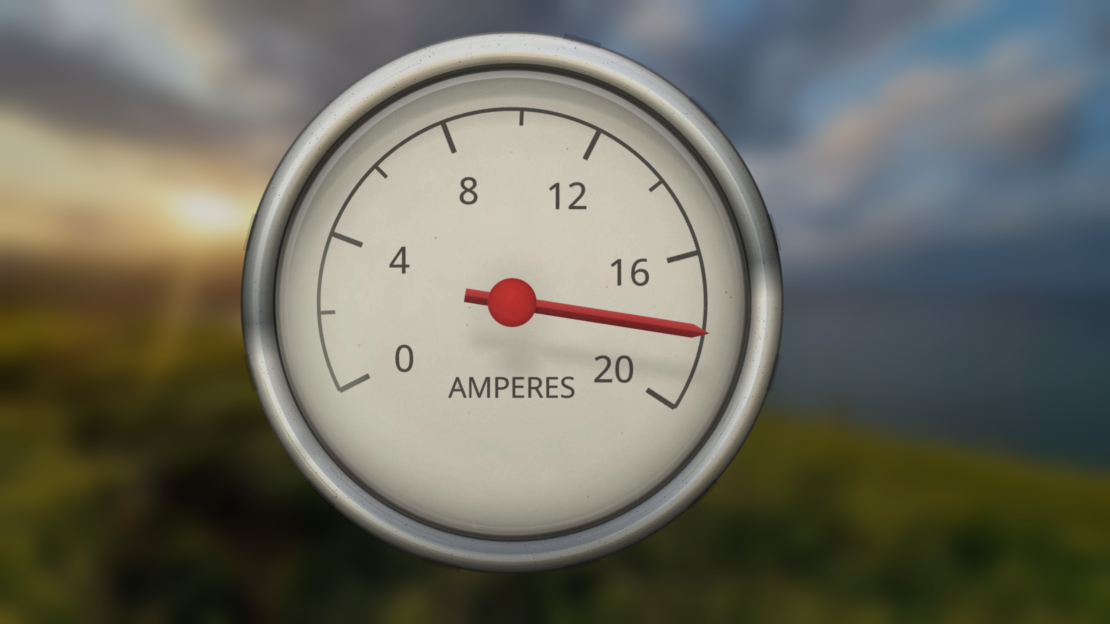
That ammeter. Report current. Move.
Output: 18 A
